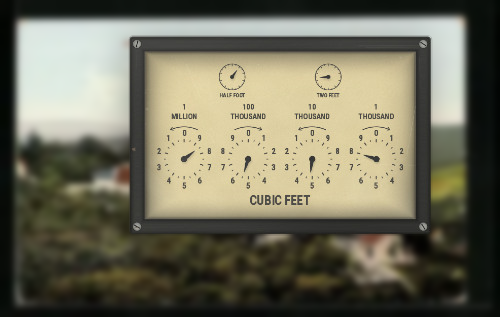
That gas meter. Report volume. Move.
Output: 854800 ft³
